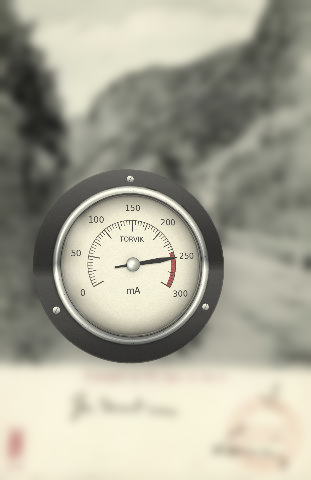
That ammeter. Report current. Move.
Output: 250 mA
